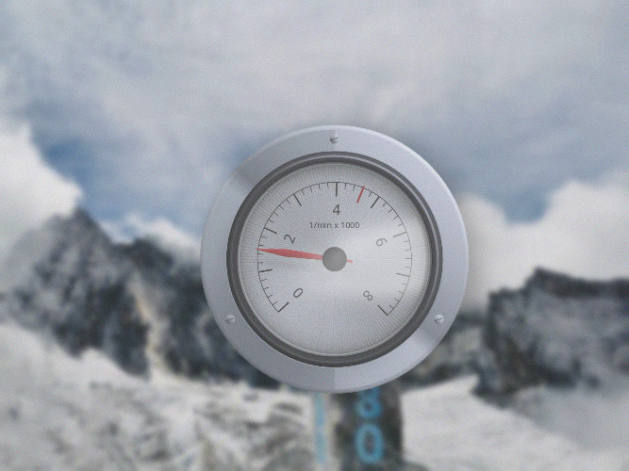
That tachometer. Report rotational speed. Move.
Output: 1500 rpm
